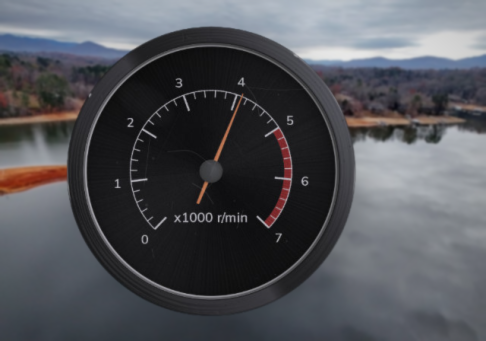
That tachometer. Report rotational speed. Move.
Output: 4100 rpm
